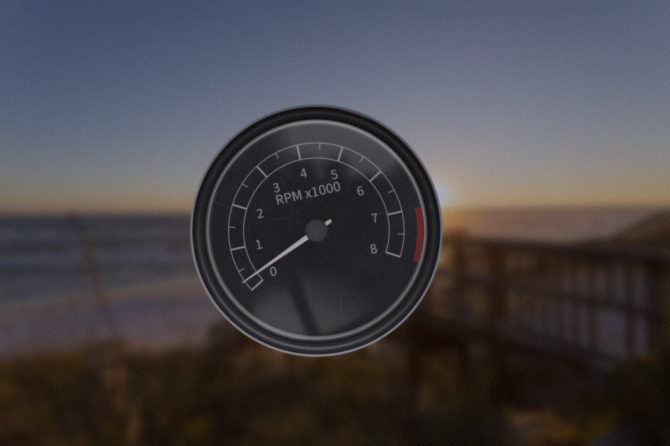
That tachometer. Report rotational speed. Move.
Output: 250 rpm
